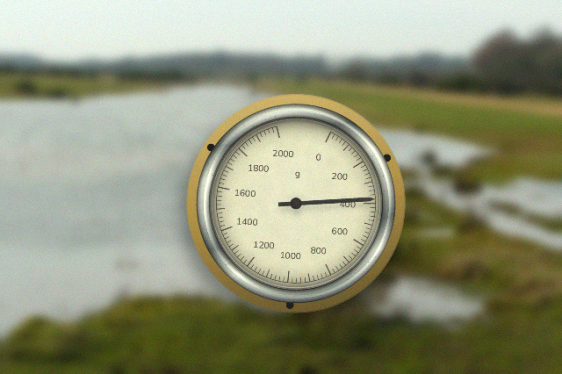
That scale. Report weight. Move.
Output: 380 g
